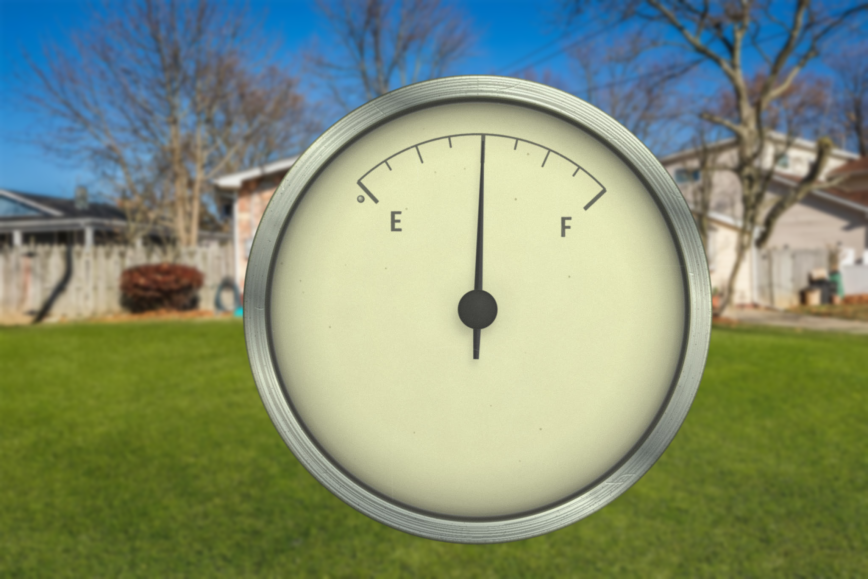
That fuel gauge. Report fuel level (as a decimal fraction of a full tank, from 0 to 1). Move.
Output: 0.5
